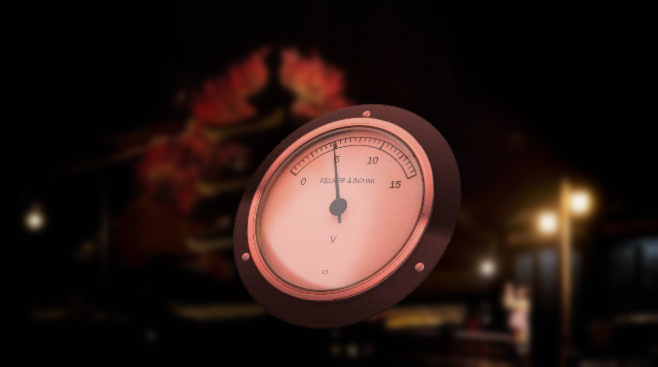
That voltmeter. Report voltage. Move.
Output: 5 V
